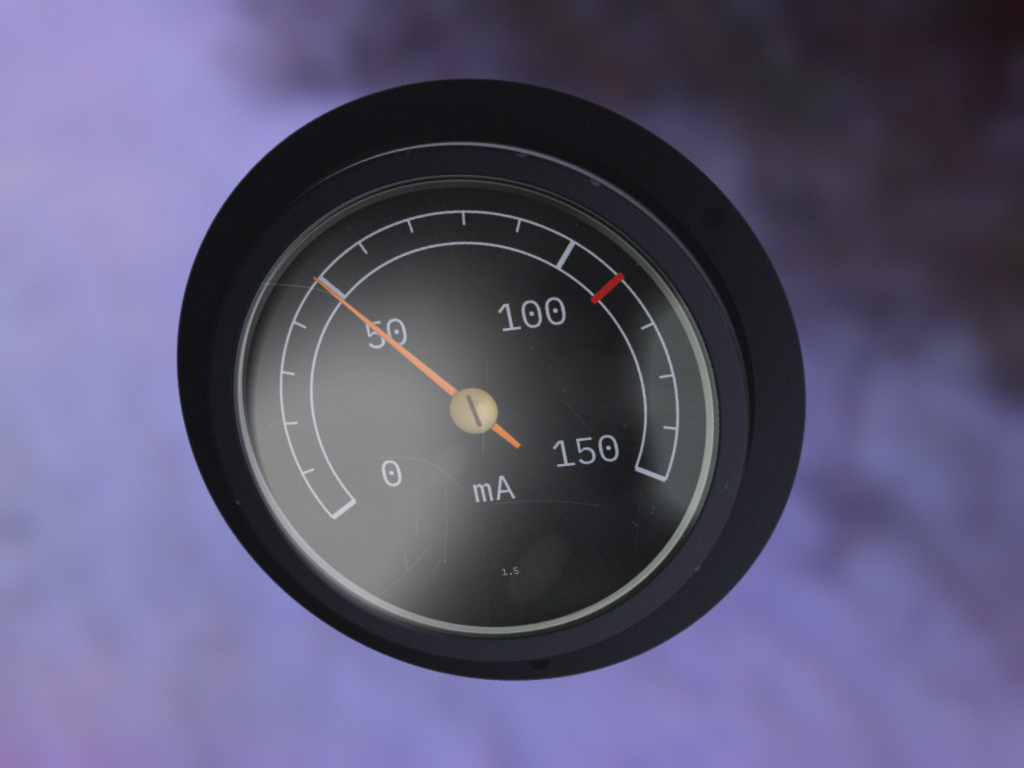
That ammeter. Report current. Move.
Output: 50 mA
